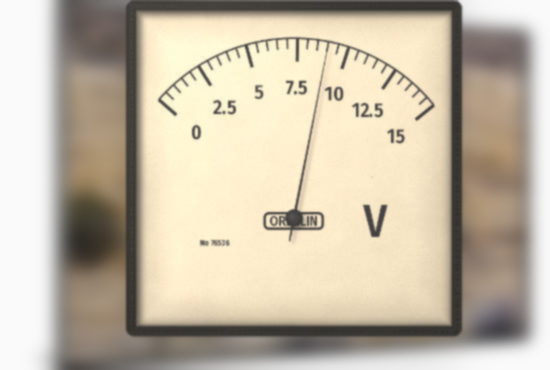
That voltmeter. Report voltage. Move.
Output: 9 V
